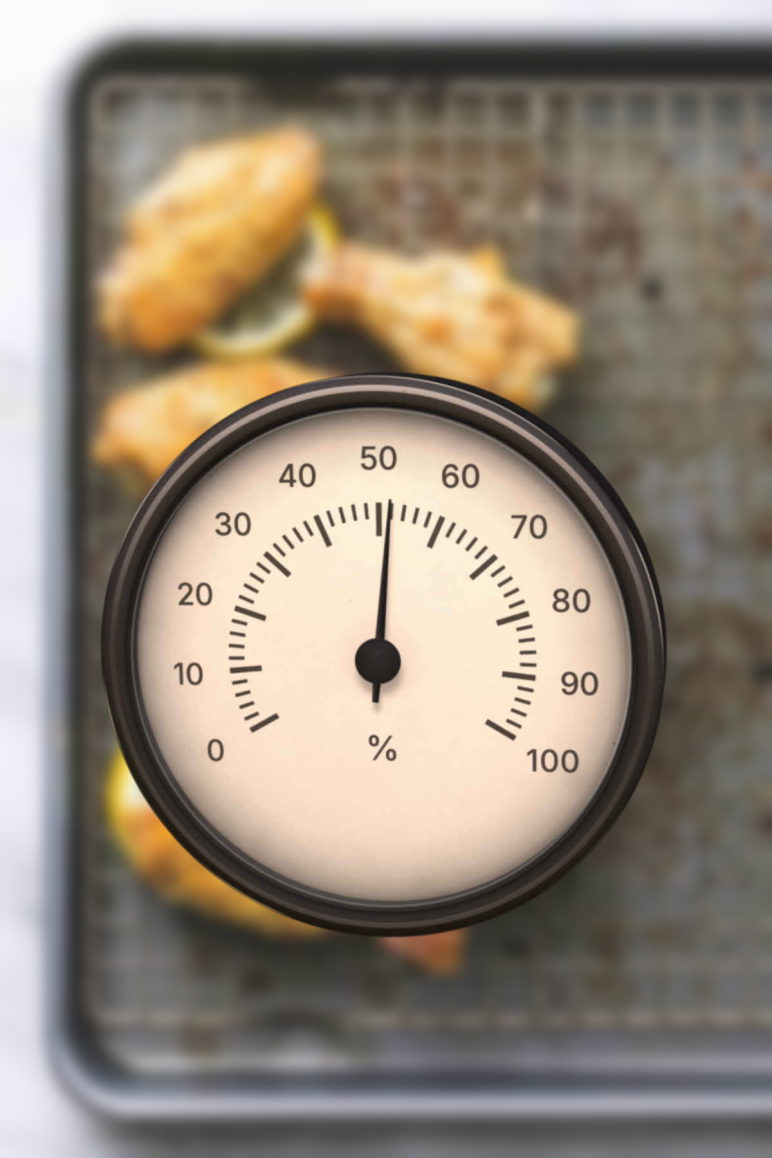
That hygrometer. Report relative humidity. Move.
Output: 52 %
